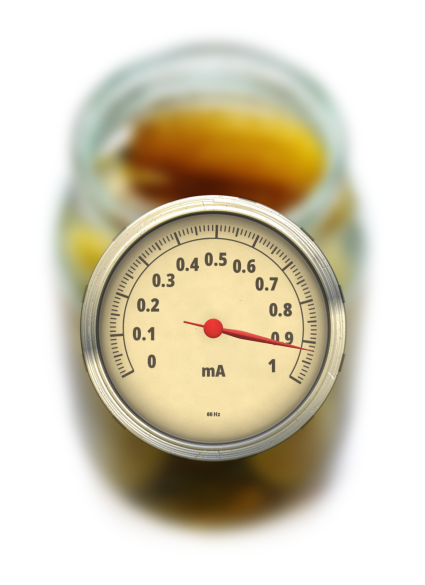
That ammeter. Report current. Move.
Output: 0.92 mA
